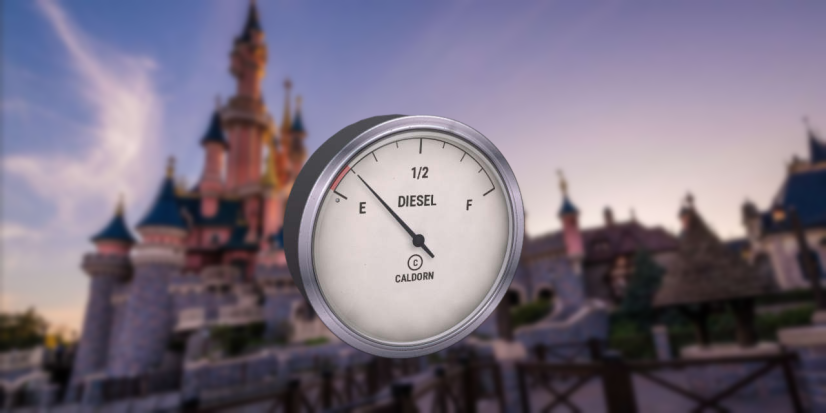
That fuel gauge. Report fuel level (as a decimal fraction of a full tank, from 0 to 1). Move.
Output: 0.125
